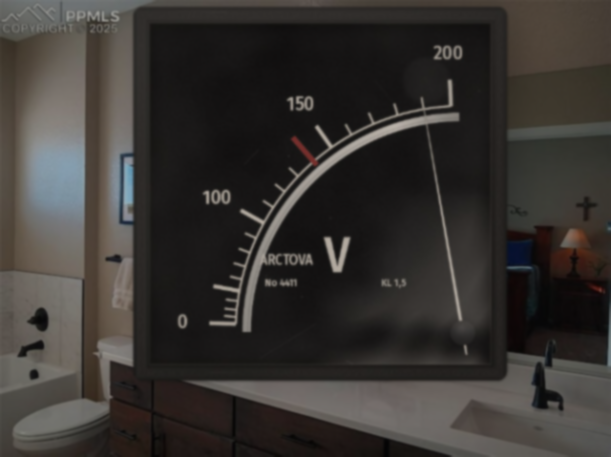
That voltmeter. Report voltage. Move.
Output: 190 V
